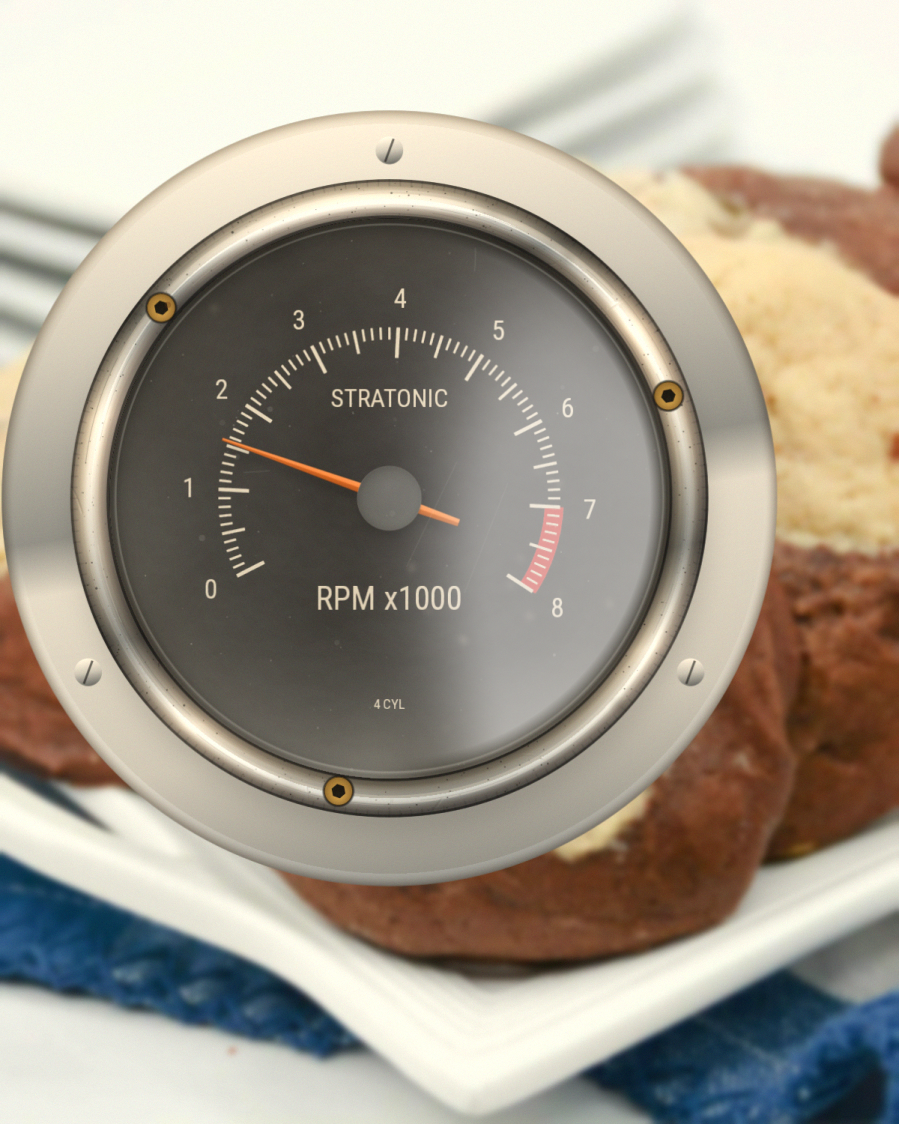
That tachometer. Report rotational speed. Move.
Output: 1550 rpm
